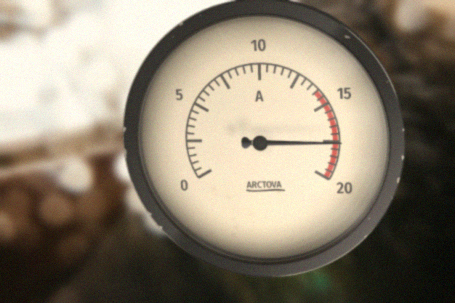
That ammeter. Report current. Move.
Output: 17.5 A
